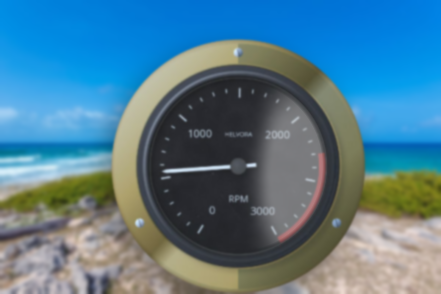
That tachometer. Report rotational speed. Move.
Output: 550 rpm
